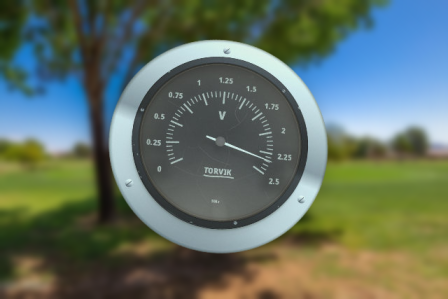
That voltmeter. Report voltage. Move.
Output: 2.35 V
